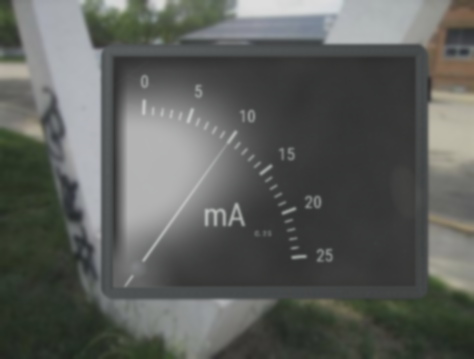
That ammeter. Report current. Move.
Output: 10 mA
